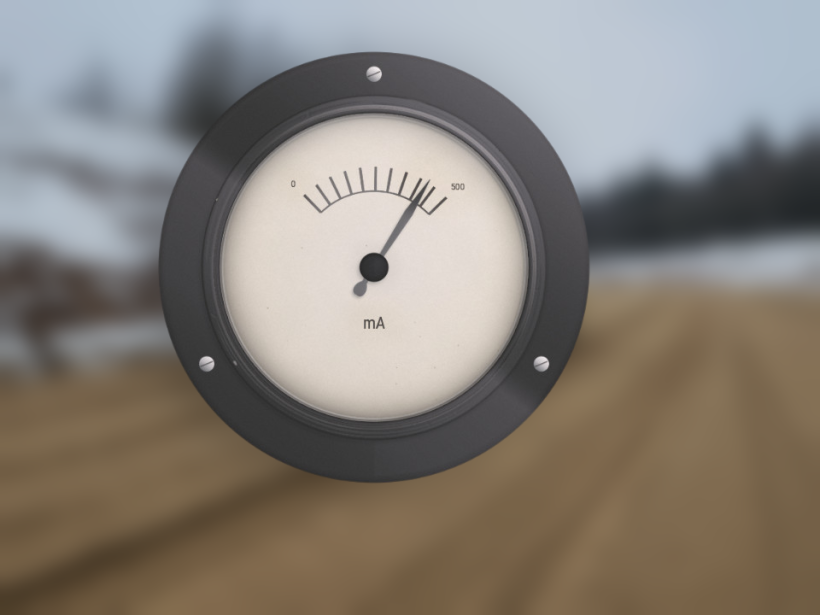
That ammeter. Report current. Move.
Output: 425 mA
